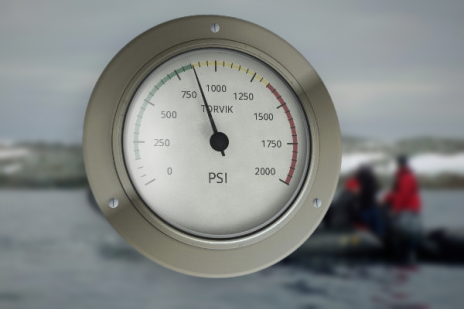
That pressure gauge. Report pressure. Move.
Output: 850 psi
